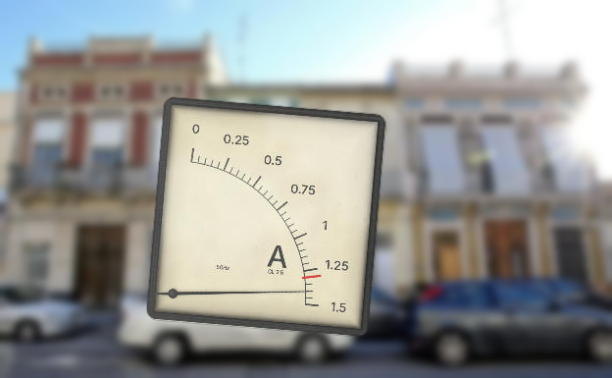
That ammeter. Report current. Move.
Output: 1.4 A
